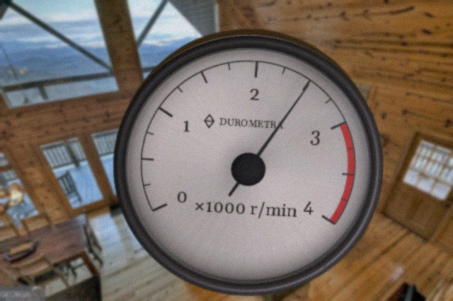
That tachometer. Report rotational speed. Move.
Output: 2500 rpm
